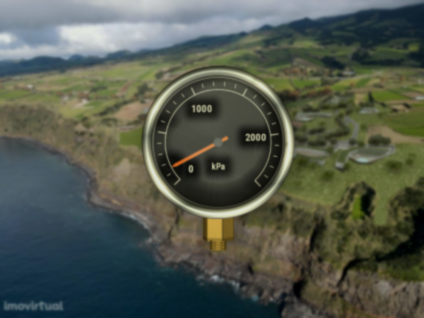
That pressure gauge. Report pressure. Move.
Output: 150 kPa
